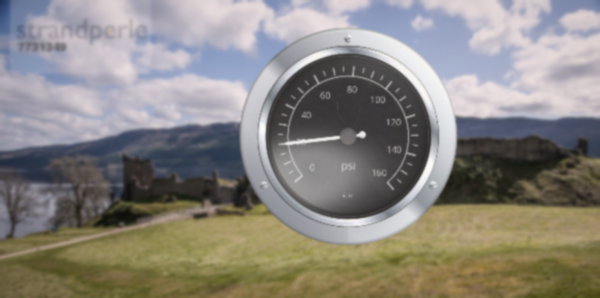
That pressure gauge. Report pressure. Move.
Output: 20 psi
